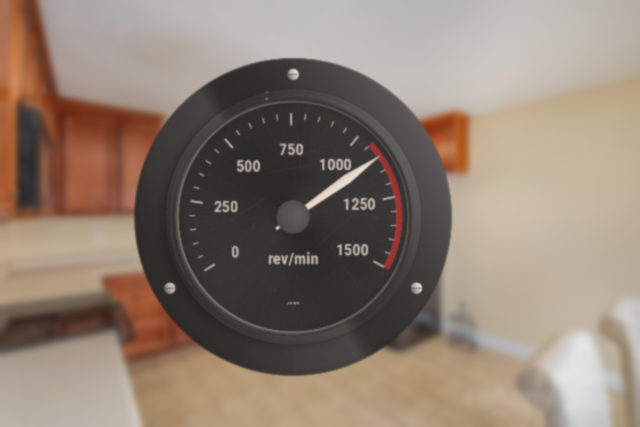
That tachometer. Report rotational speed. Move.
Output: 1100 rpm
